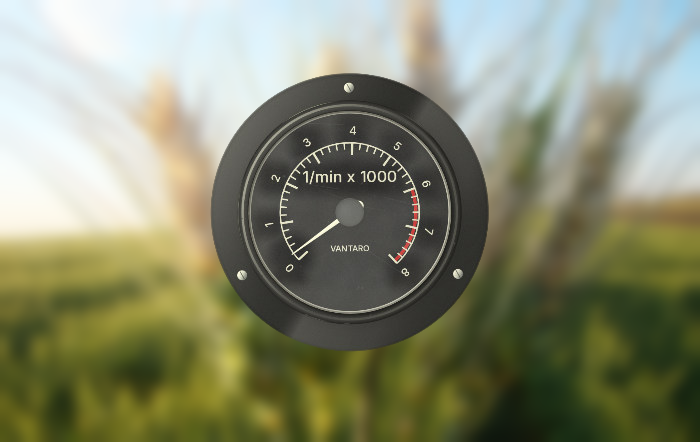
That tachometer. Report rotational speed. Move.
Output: 200 rpm
